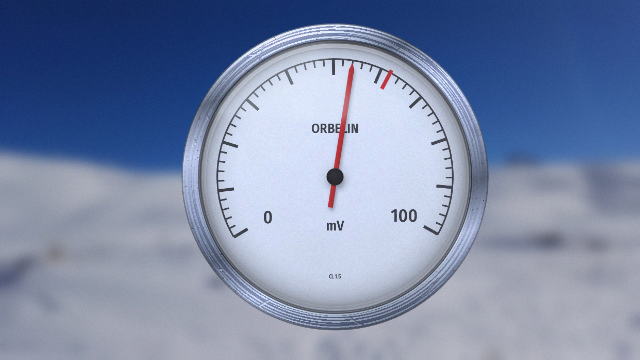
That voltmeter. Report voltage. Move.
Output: 54 mV
